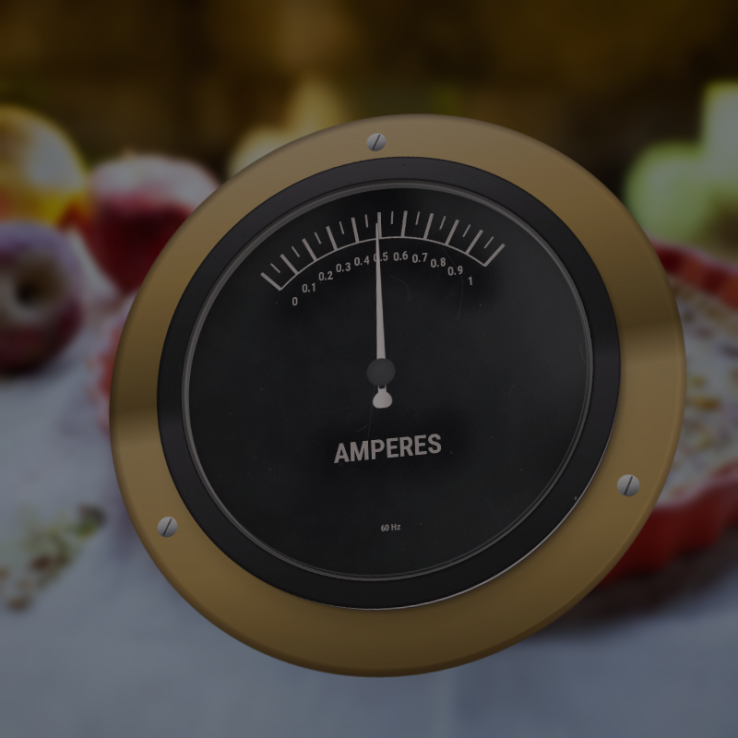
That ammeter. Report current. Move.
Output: 0.5 A
